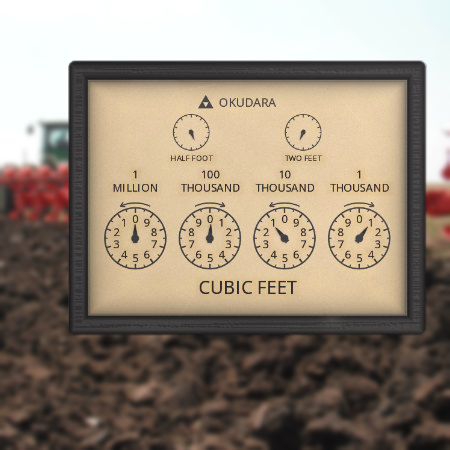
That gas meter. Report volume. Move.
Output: 1100 ft³
